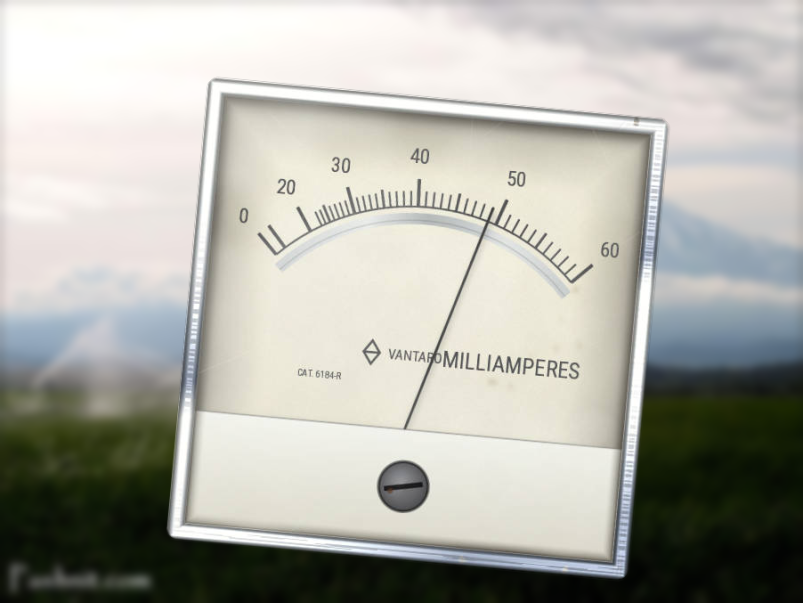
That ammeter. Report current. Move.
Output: 49 mA
